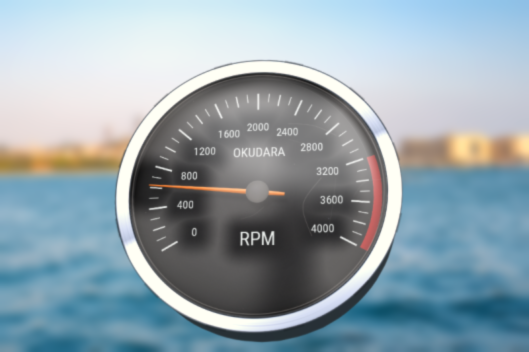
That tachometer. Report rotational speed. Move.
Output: 600 rpm
